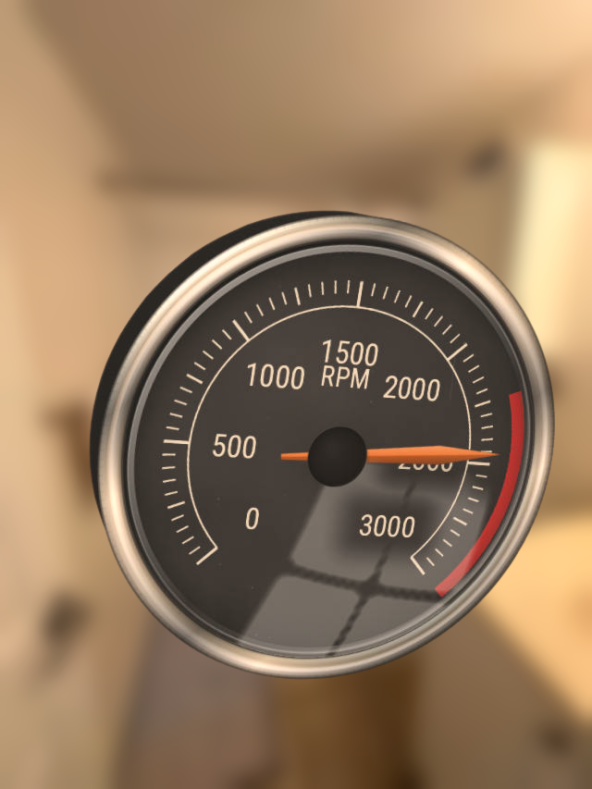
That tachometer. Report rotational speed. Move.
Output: 2450 rpm
